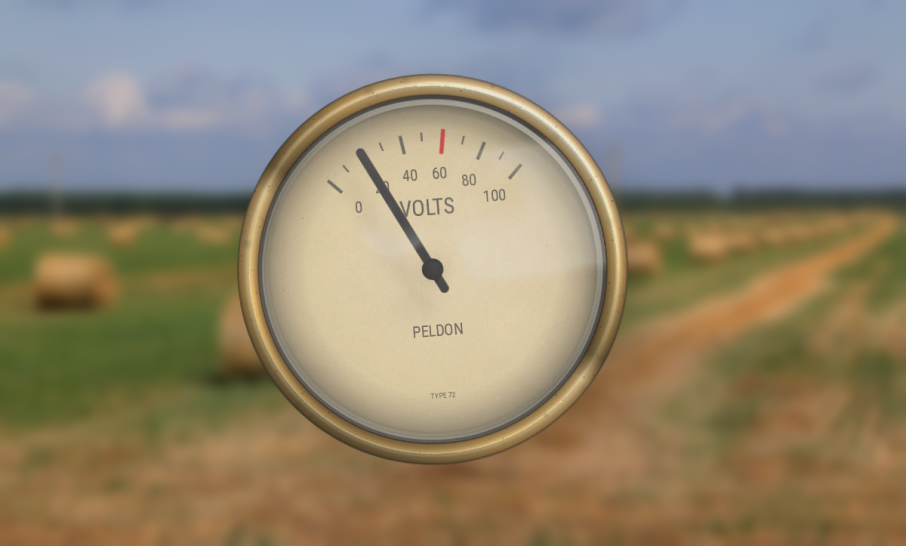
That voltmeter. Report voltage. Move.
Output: 20 V
